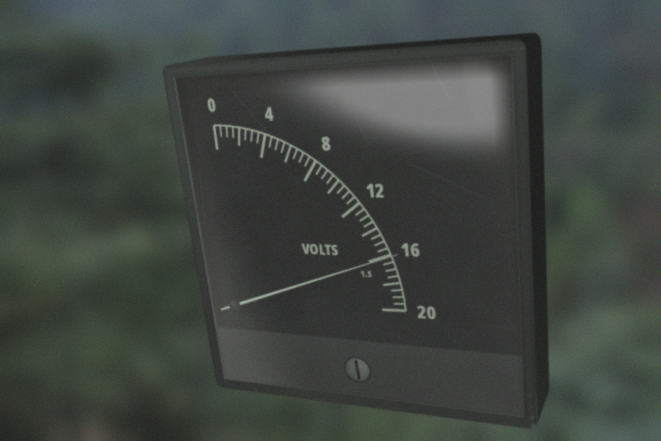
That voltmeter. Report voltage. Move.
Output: 16 V
